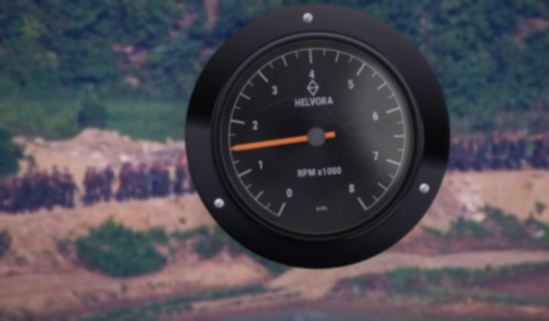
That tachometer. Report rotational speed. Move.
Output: 1500 rpm
